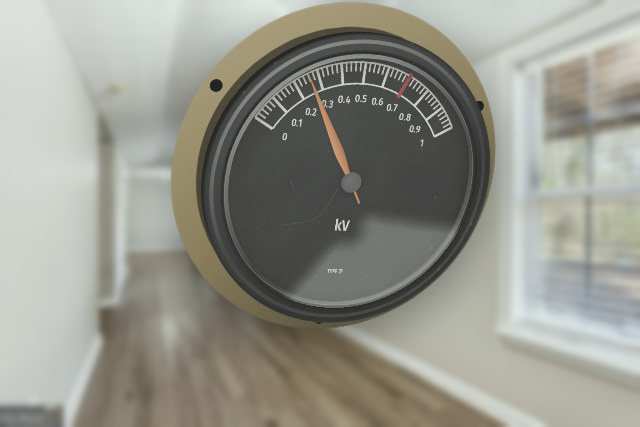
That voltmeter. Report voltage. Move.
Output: 0.26 kV
